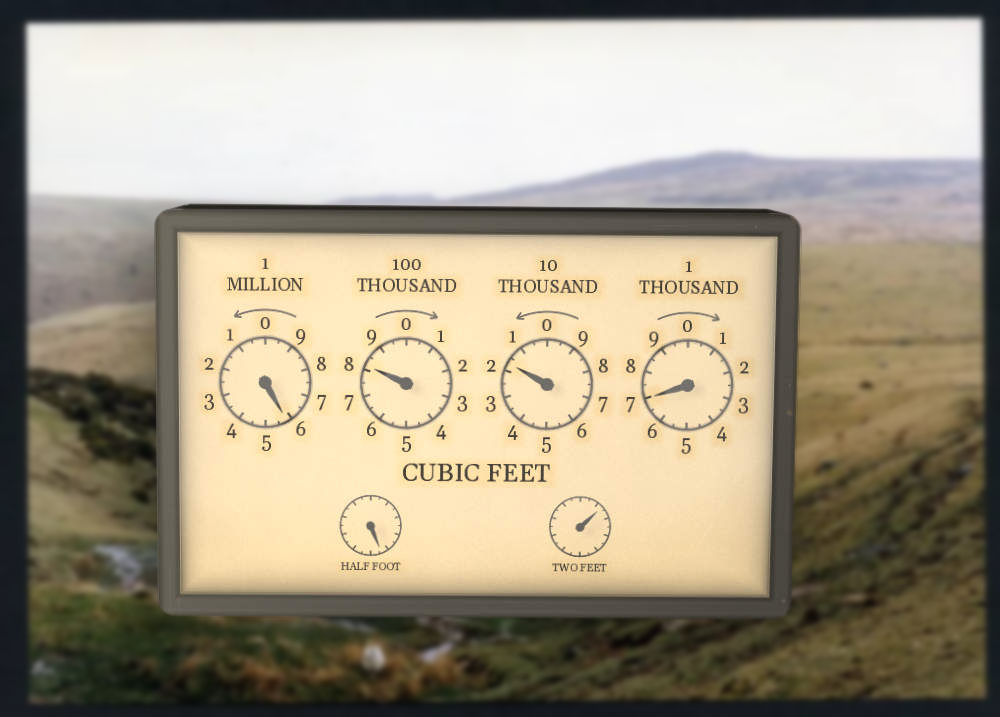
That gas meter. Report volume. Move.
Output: 581700 ft³
